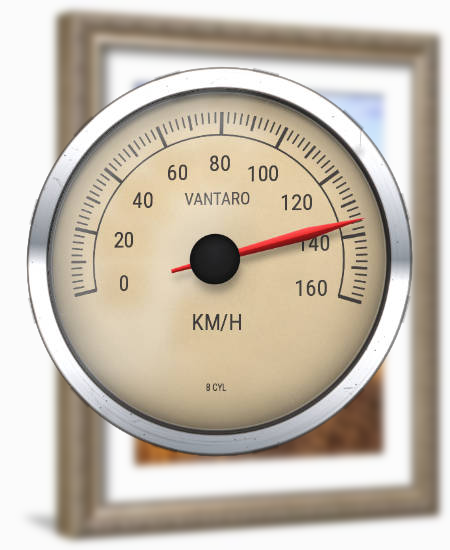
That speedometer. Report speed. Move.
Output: 136 km/h
